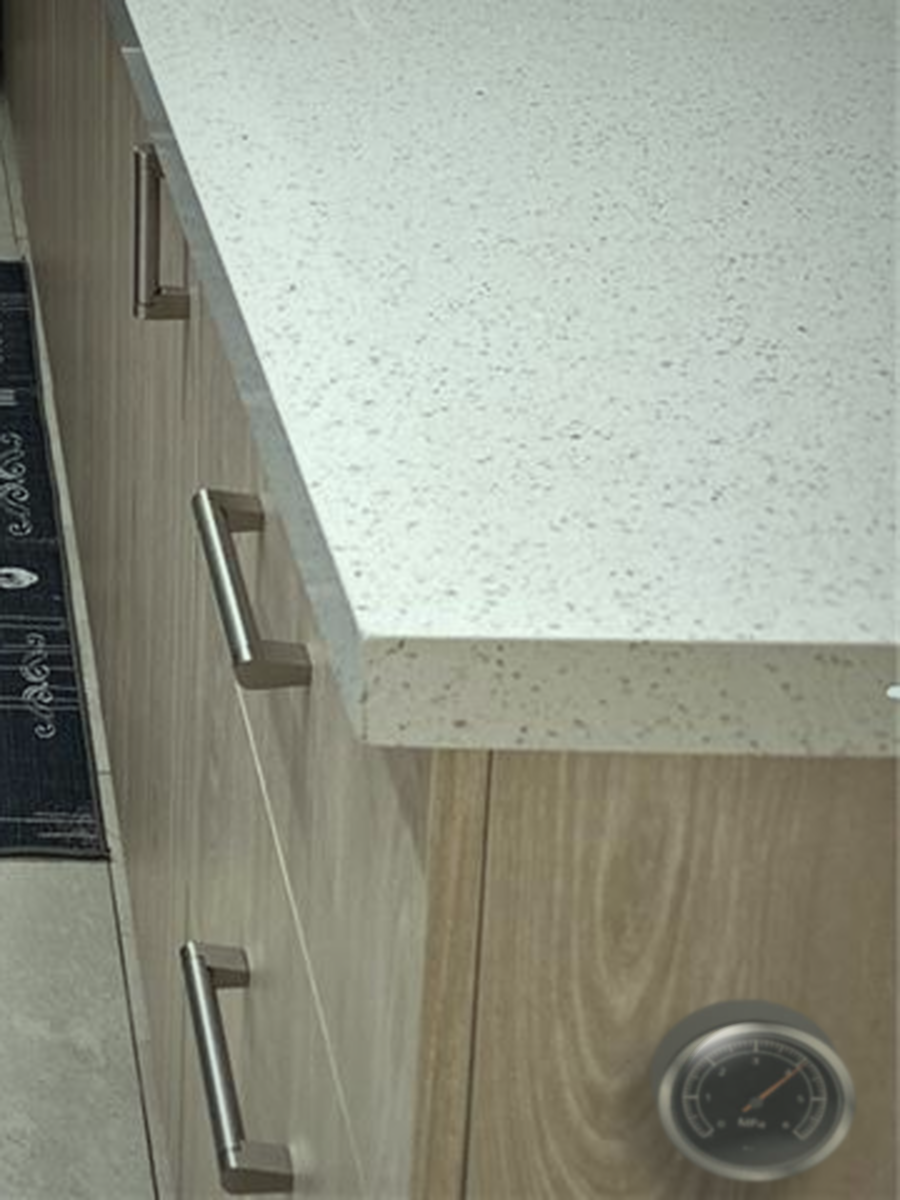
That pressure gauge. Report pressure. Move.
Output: 4 MPa
